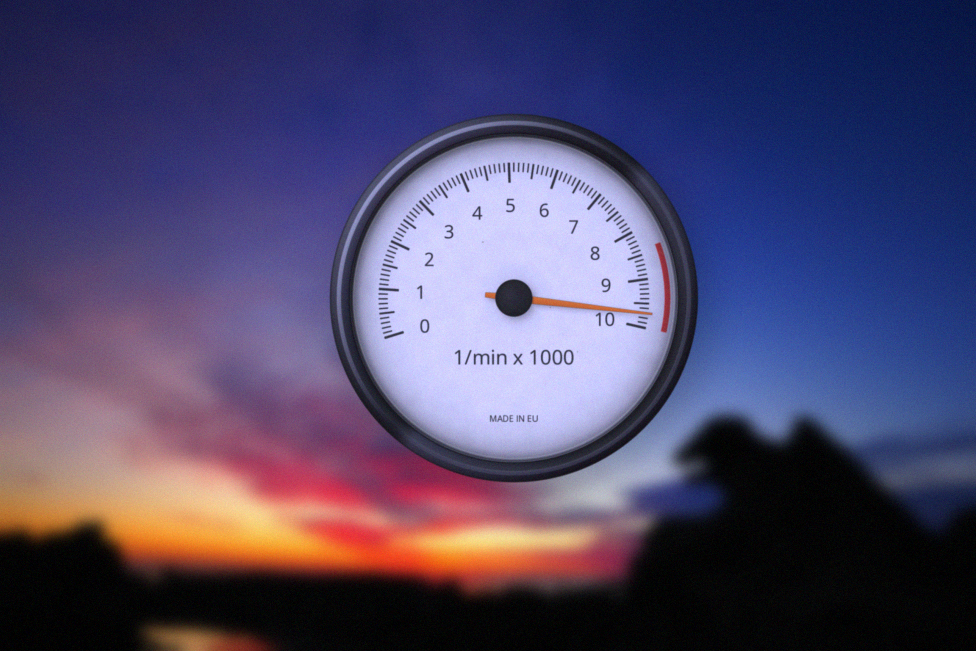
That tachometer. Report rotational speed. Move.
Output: 9700 rpm
